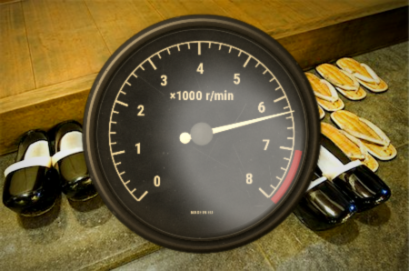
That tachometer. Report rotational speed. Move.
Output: 6300 rpm
